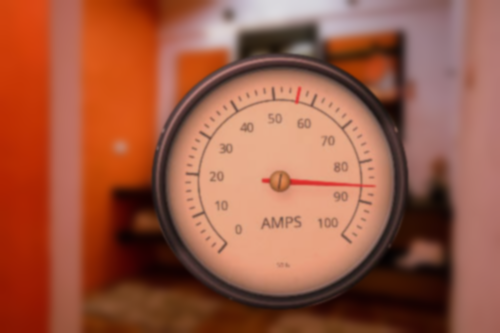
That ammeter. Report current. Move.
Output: 86 A
